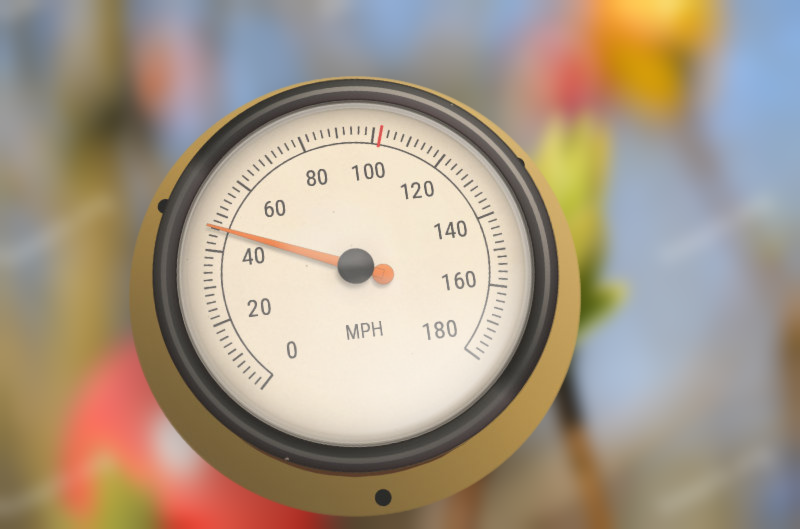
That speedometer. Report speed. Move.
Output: 46 mph
